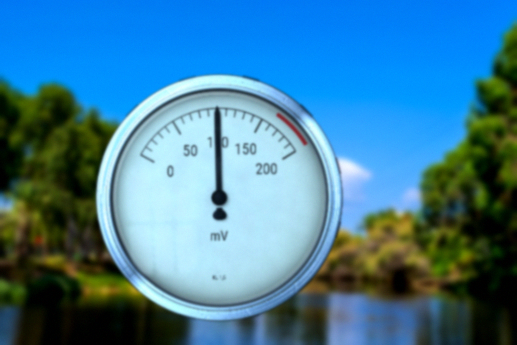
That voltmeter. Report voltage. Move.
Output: 100 mV
